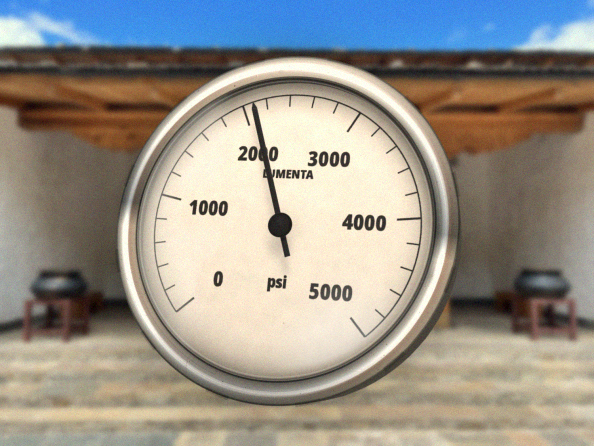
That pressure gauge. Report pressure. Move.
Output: 2100 psi
